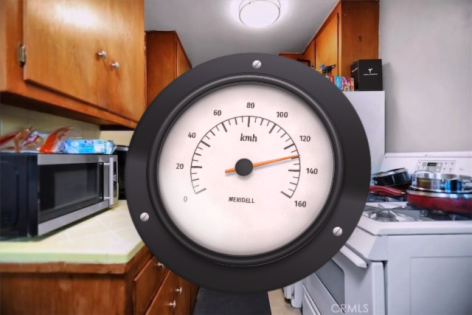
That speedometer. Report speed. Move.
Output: 130 km/h
